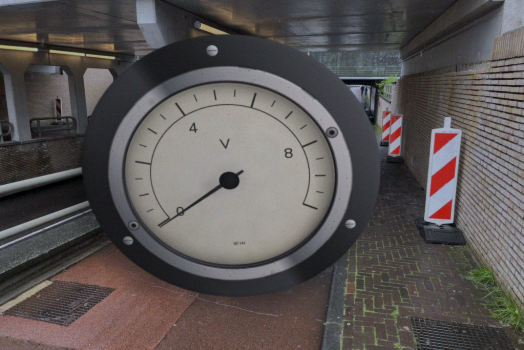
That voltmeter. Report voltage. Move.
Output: 0 V
